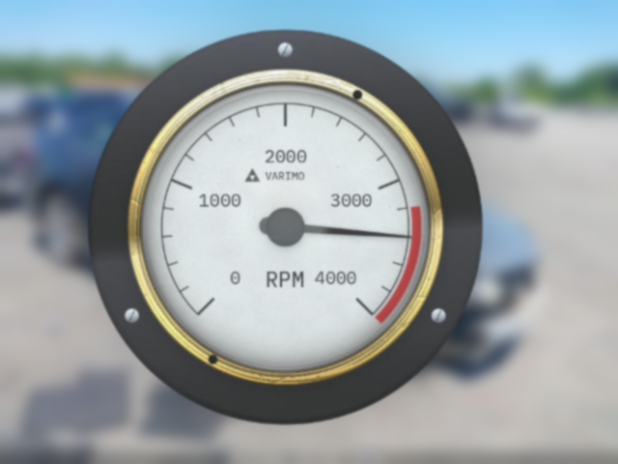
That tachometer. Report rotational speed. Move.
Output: 3400 rpm
